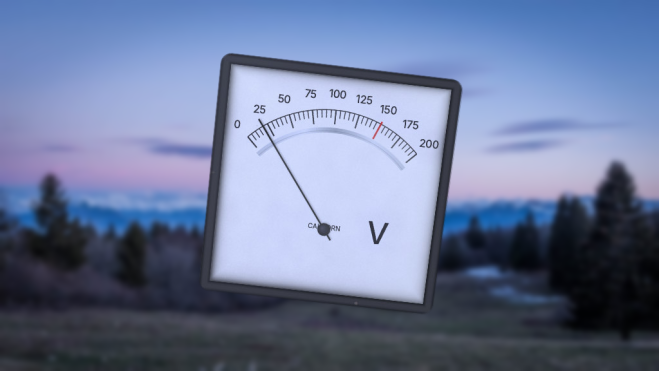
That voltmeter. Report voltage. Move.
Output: 20 V
